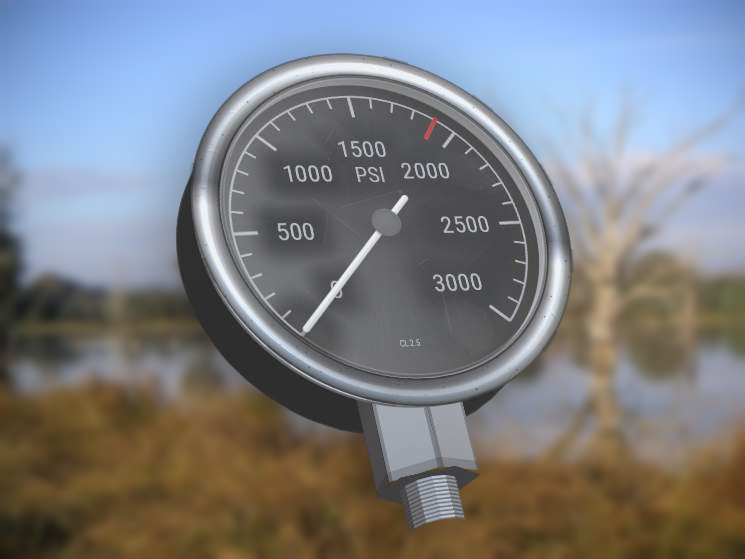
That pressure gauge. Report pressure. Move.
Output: 0 psi
